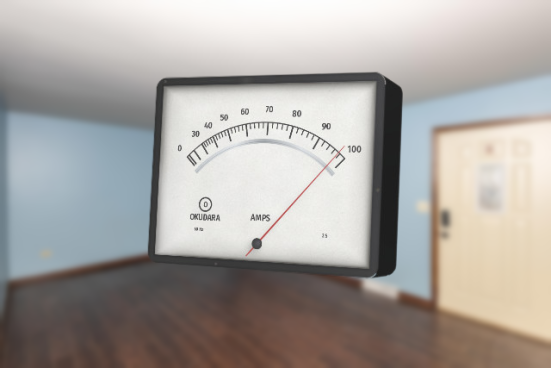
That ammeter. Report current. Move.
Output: 98 A
